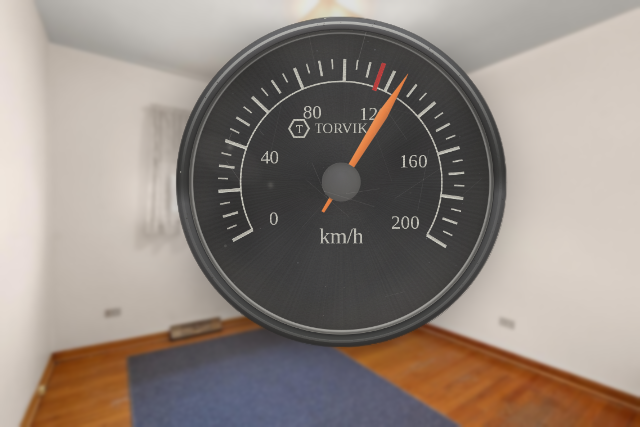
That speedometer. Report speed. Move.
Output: 125 km/h
